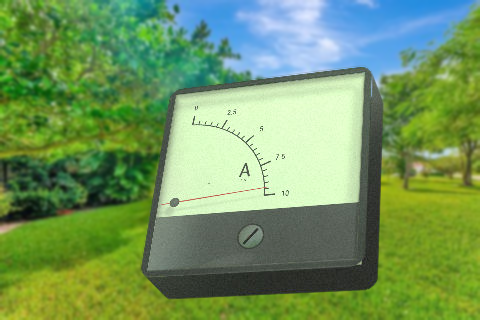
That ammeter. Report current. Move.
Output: 9.5 A
